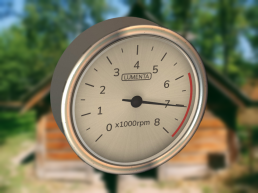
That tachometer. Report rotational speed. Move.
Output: 7000 rpm
